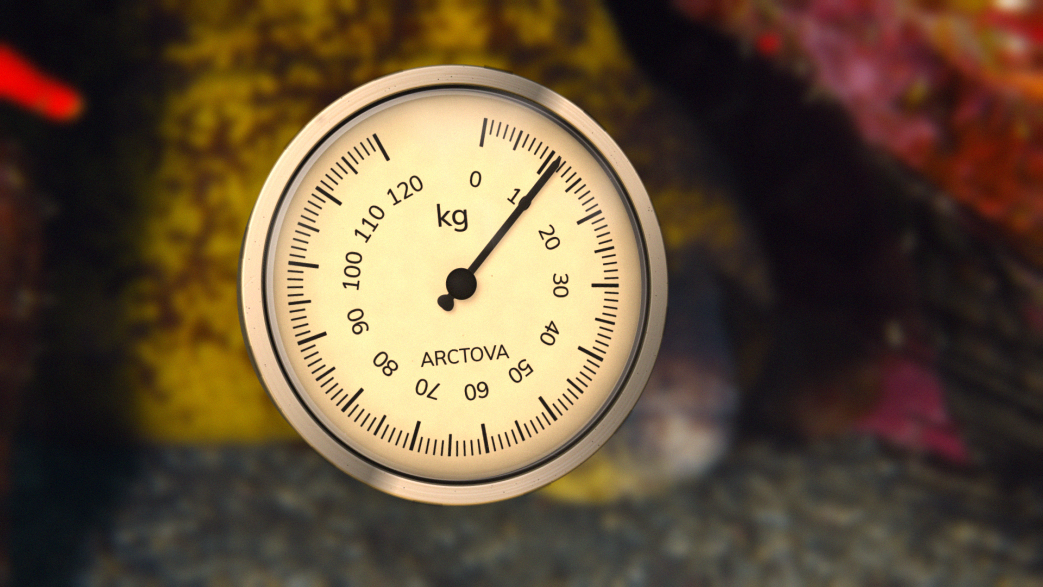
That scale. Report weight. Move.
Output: 11 kg
